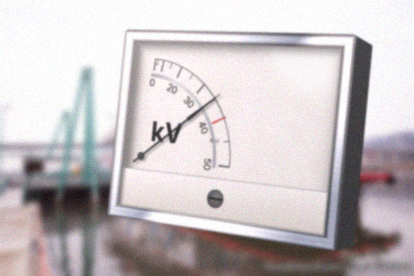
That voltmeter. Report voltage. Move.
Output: 35 kV
